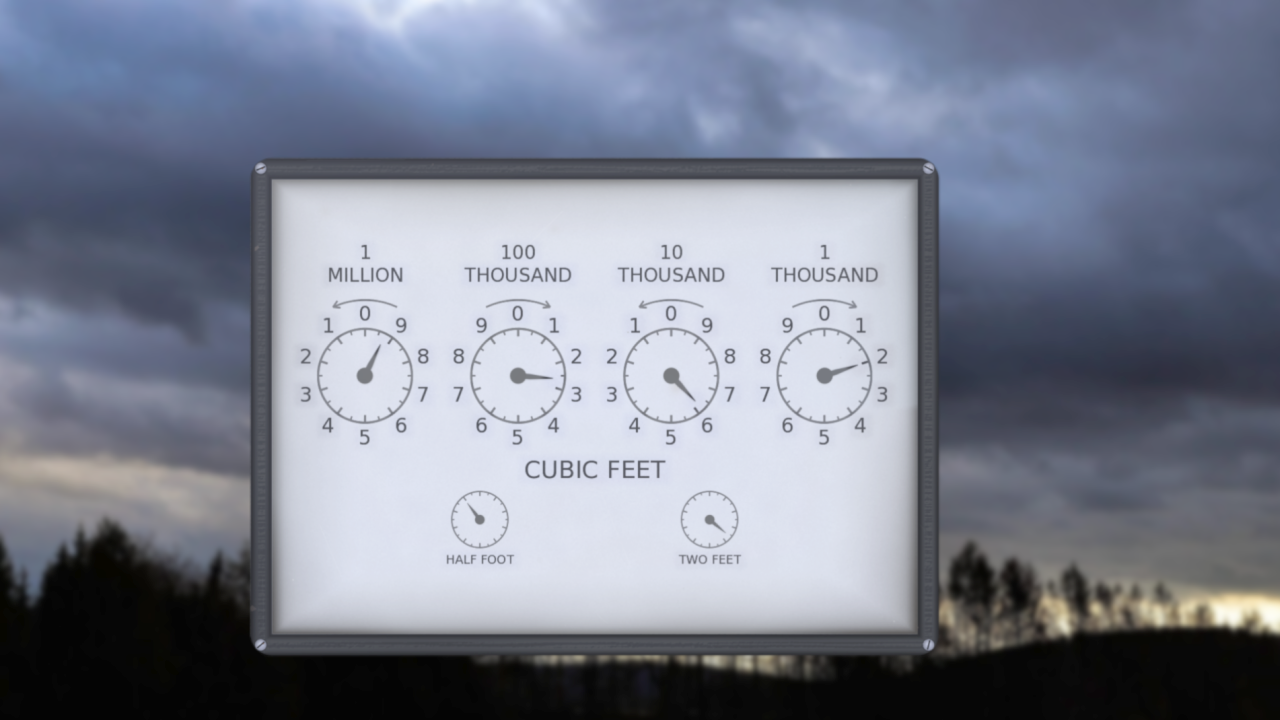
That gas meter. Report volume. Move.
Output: 926200 ft³
